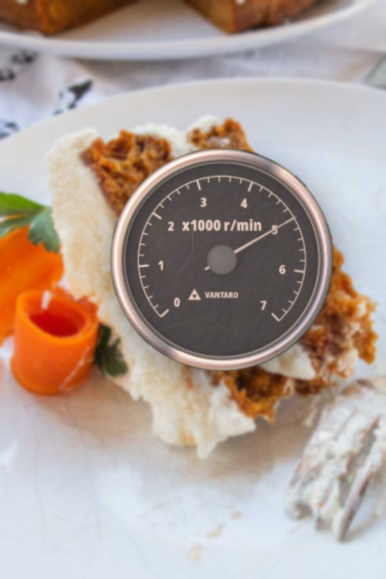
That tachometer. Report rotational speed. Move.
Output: 5000 rpm
